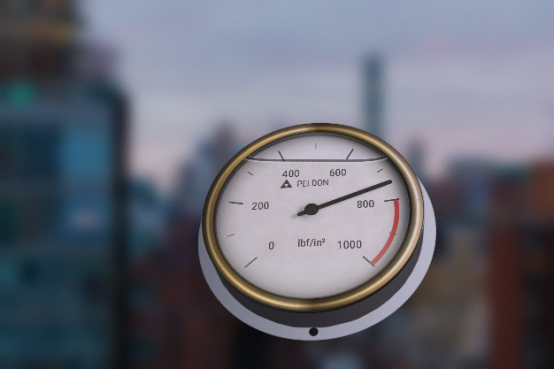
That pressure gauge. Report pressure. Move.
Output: 750 psi
